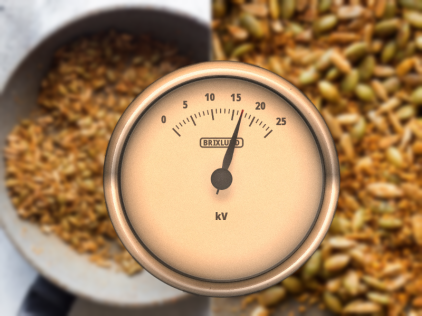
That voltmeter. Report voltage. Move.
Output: 17 kV
